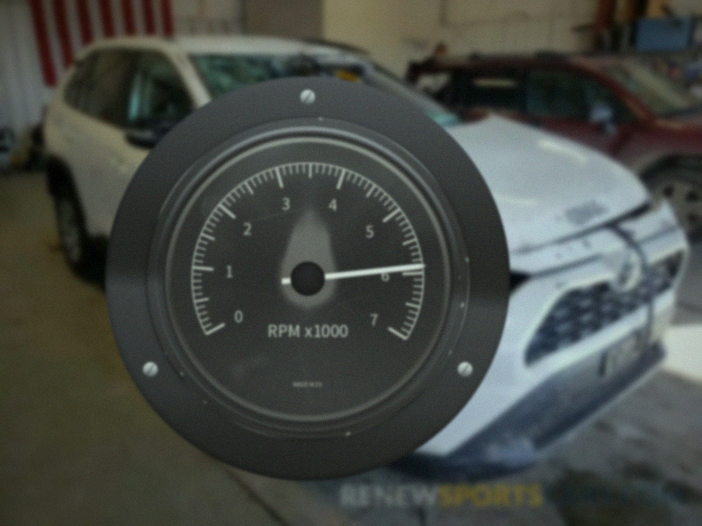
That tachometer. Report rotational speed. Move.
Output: 5900 rpm
